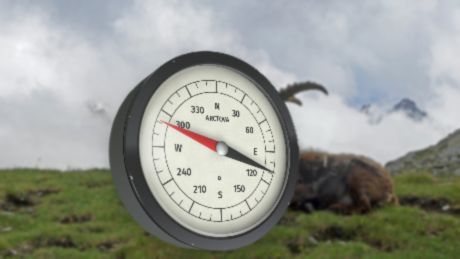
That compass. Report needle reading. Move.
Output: 290 °
